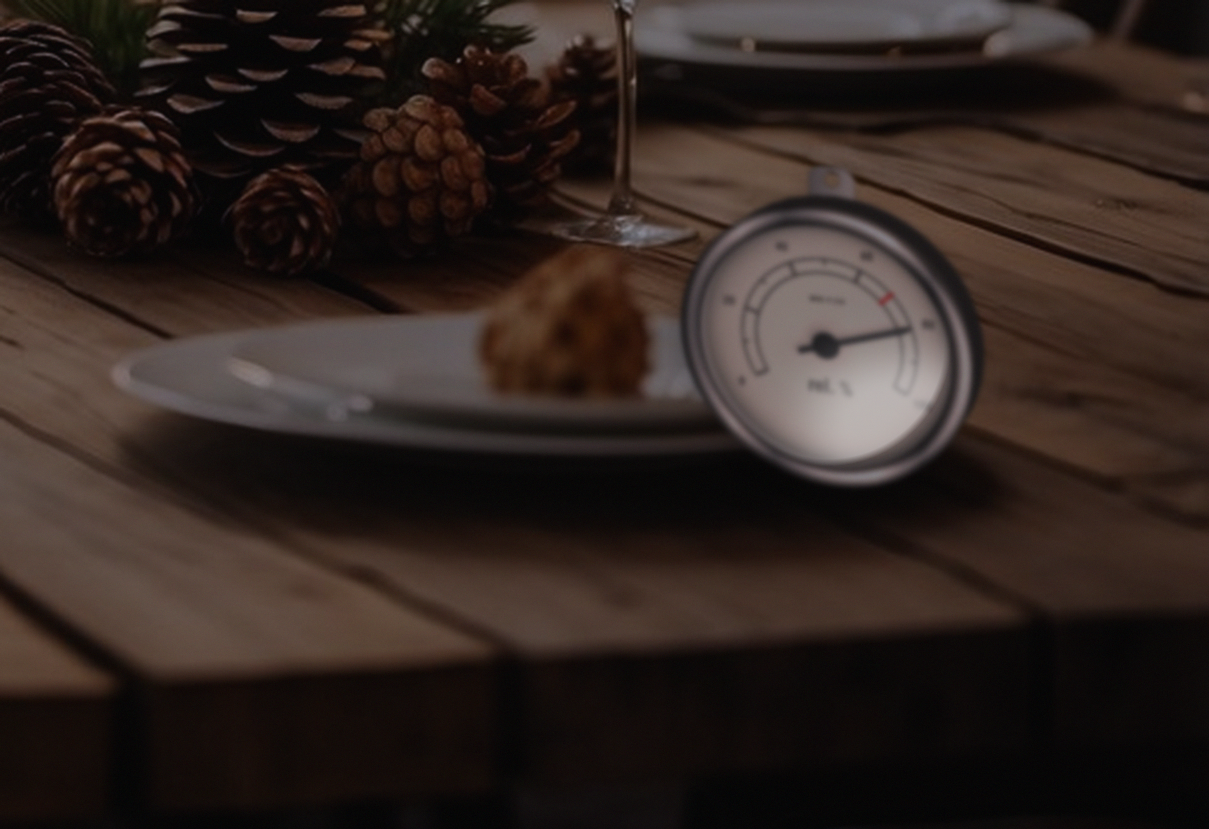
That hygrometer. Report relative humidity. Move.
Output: 80 %
